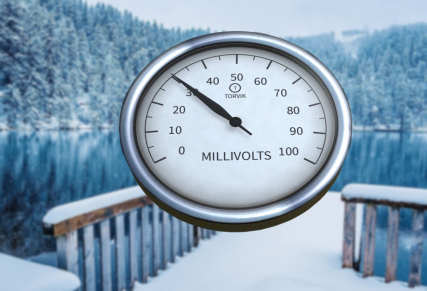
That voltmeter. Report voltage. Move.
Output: 30 mV
